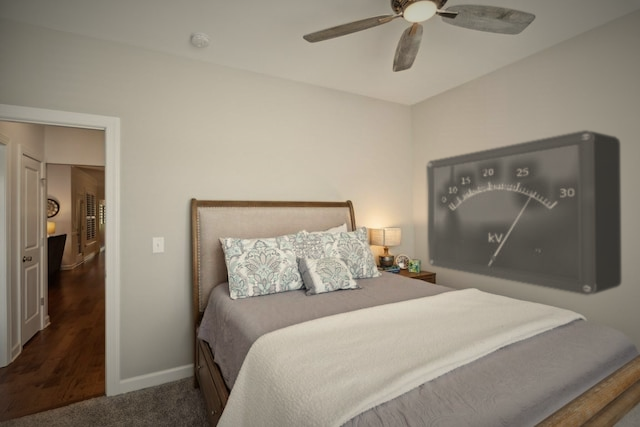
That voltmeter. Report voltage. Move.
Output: 27.5 kV
